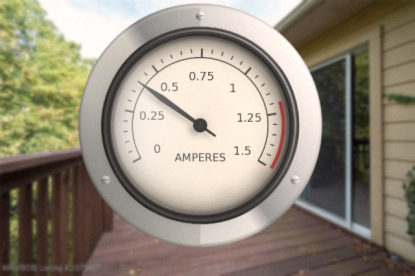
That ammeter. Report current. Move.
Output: 0.4 A
